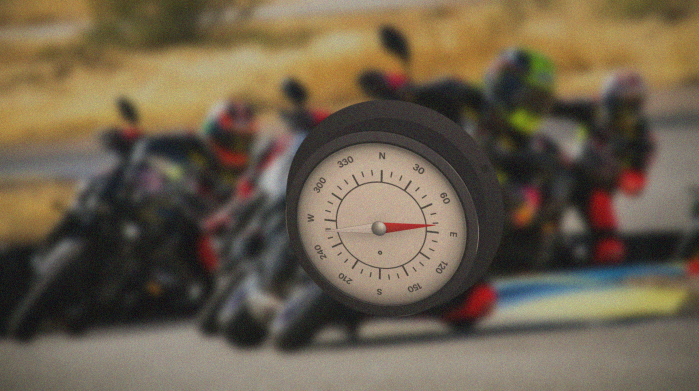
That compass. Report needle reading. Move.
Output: 80 °
